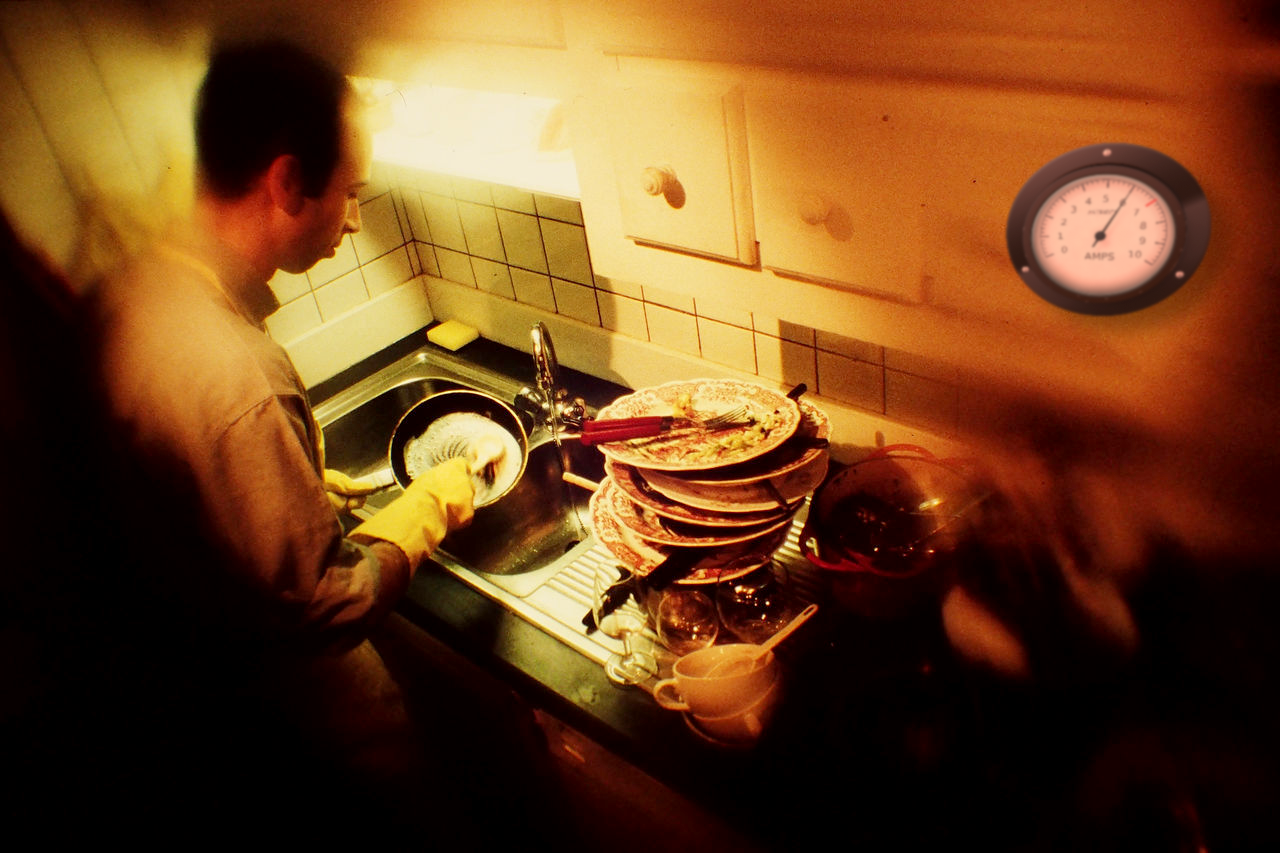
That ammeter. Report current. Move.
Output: 6 A
